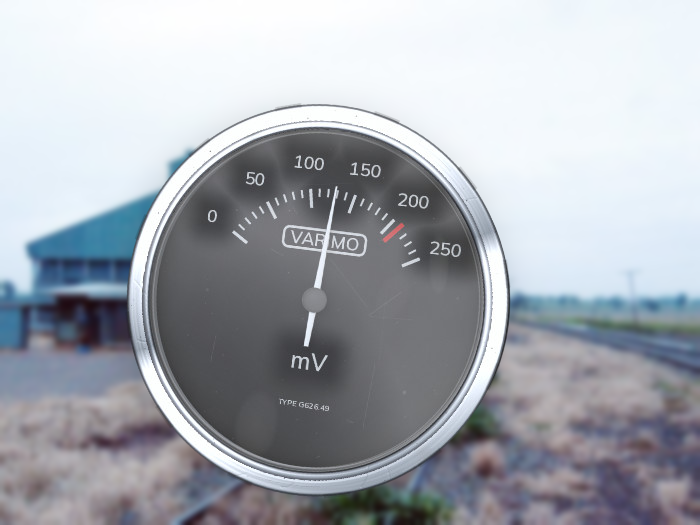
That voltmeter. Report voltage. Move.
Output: 130 mV
